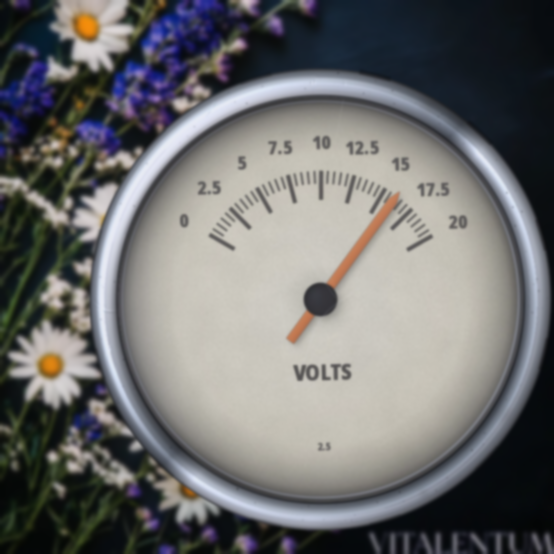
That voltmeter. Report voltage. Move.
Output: 16 V
